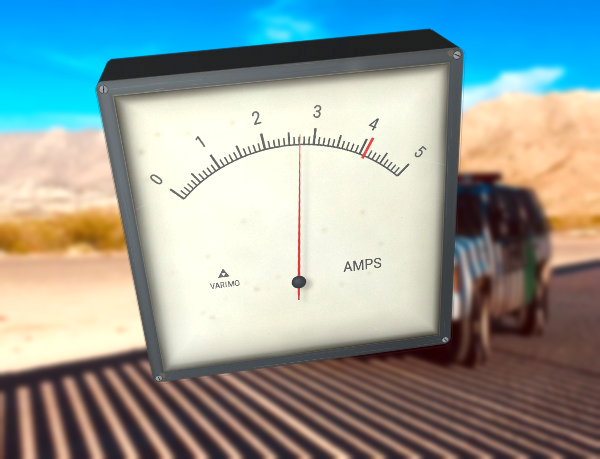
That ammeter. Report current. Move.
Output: 2.7 A
